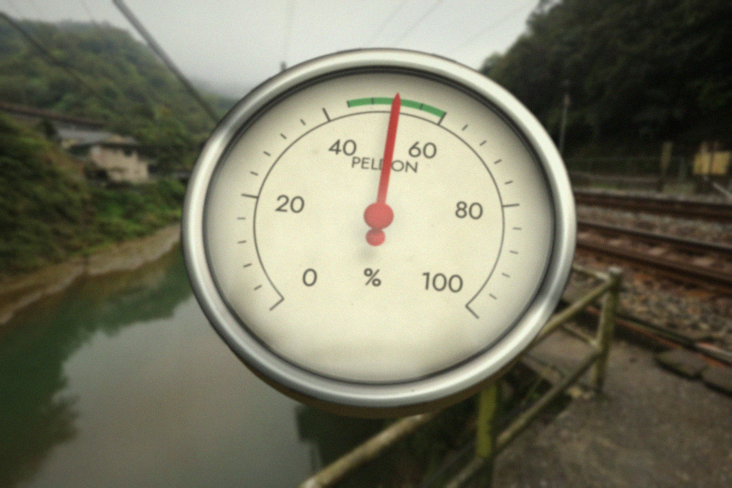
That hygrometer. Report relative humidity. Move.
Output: 52 %
